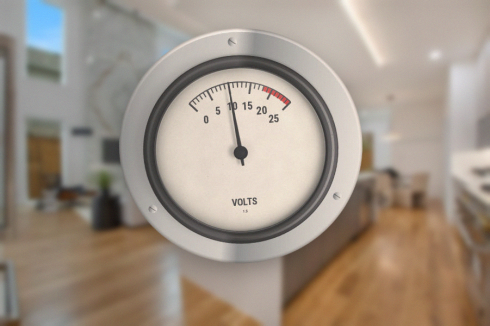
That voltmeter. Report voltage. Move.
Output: 10 V
